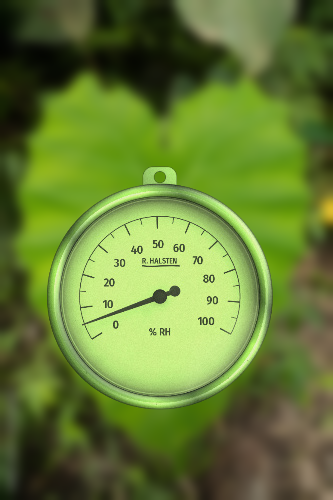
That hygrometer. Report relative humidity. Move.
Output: 5 %
